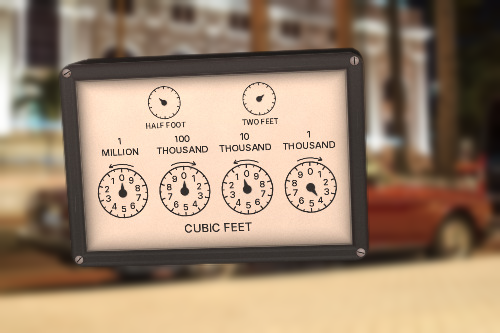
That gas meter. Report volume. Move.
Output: 400 ft³
